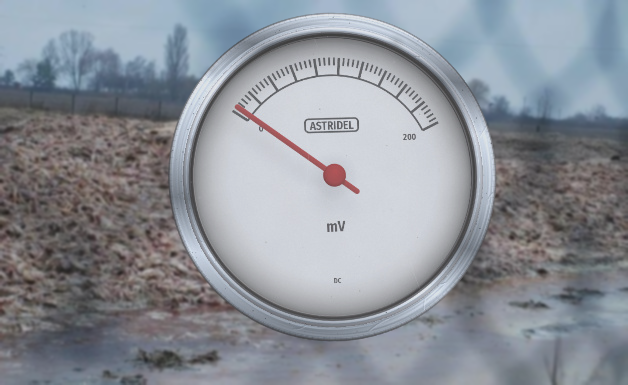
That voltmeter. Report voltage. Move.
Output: 4 mV
